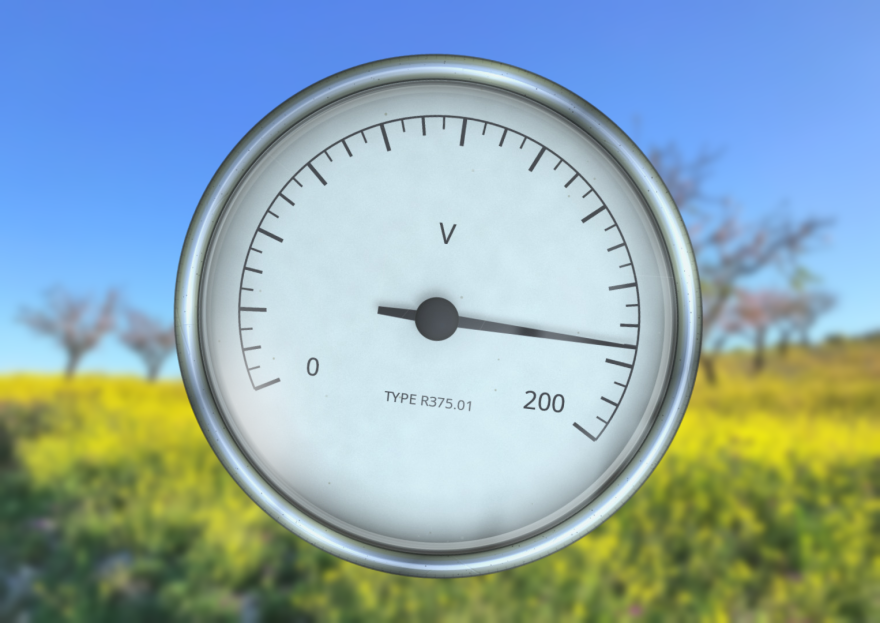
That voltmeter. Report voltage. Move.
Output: 175 V
